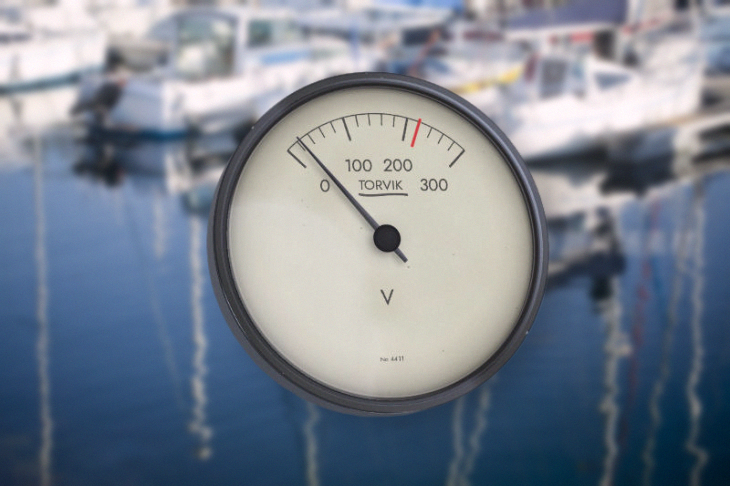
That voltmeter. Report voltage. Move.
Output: 20 V
